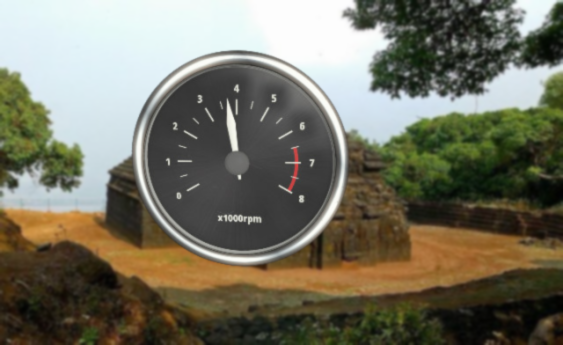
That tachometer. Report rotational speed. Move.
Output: 3750 rpm
